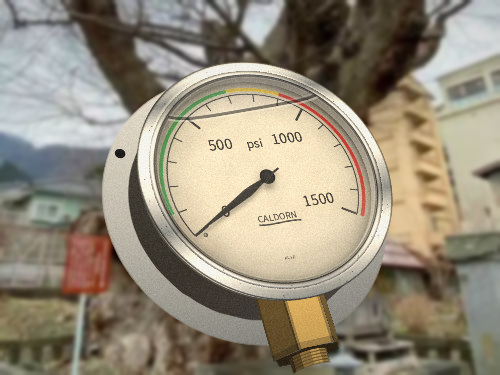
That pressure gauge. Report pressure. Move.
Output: 0 psi
